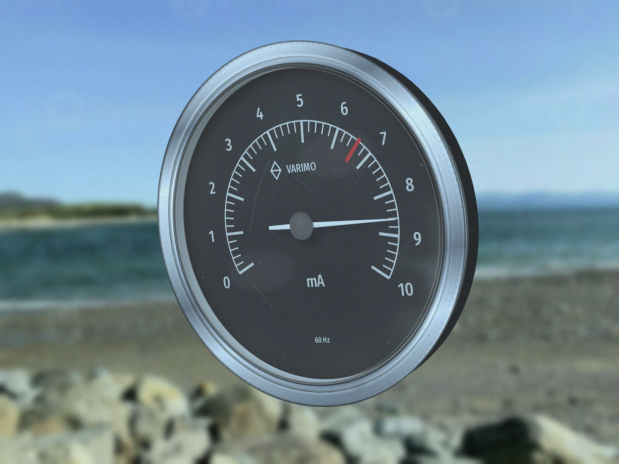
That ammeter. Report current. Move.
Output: 8.6 mA
